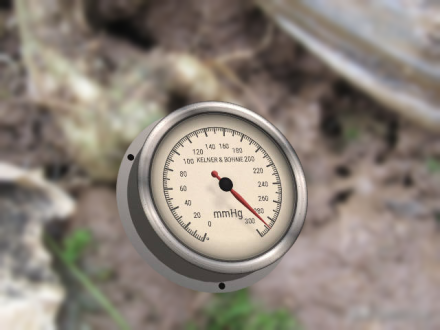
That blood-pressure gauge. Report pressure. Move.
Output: 290 mmHg
